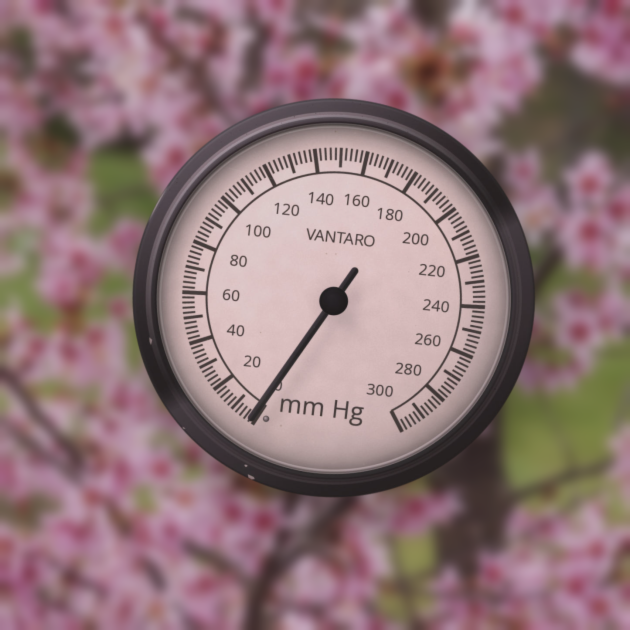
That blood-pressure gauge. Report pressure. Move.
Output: 2 mmHg
